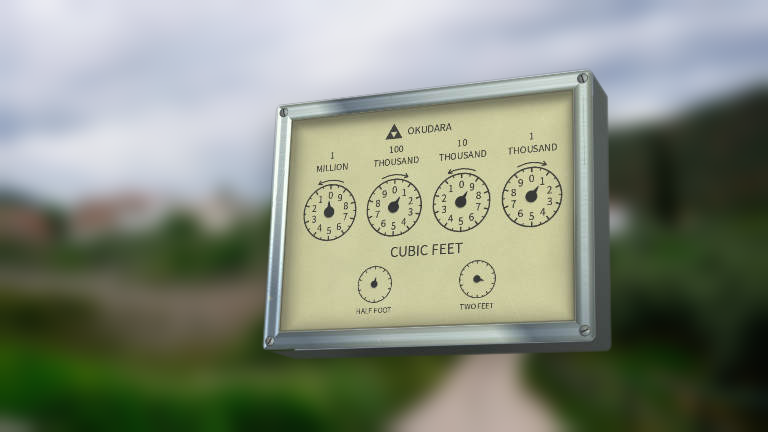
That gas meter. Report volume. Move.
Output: 9100 ft³
